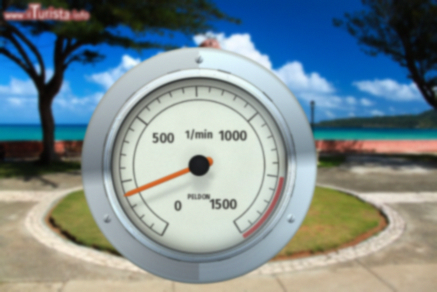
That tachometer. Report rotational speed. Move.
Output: 200 rpm
